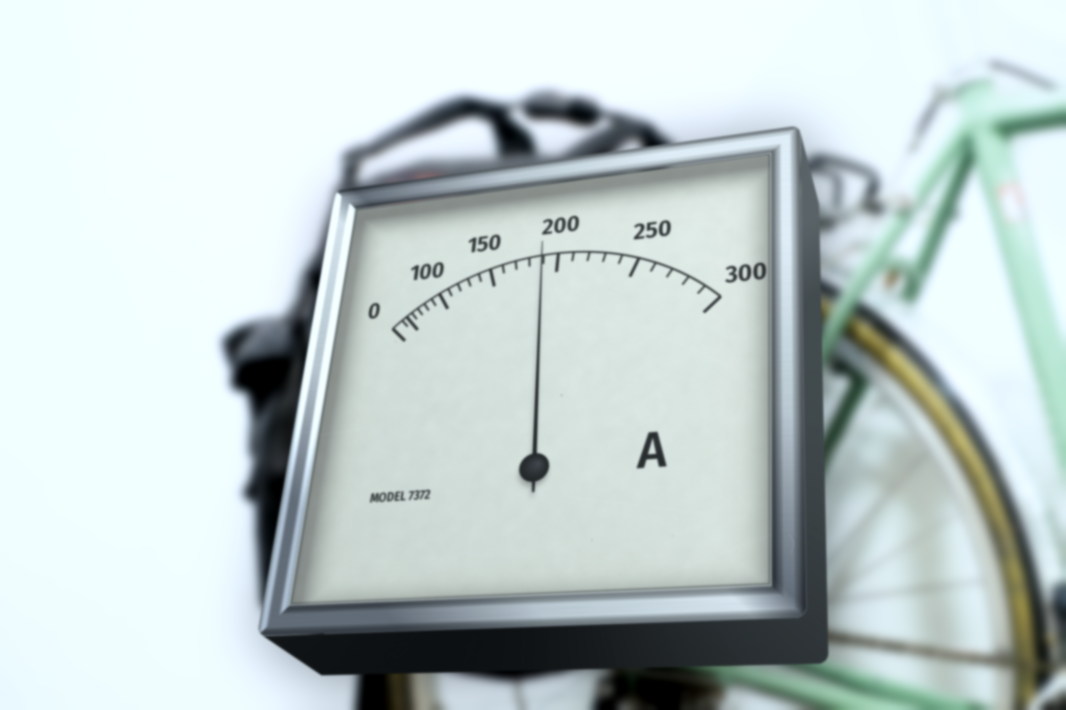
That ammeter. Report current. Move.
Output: 190 A
